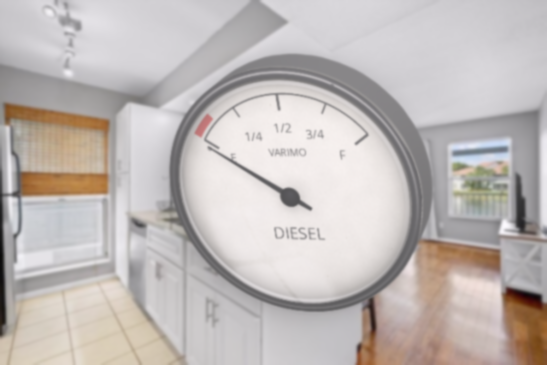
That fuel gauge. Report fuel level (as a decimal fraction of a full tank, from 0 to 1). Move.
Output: 0
